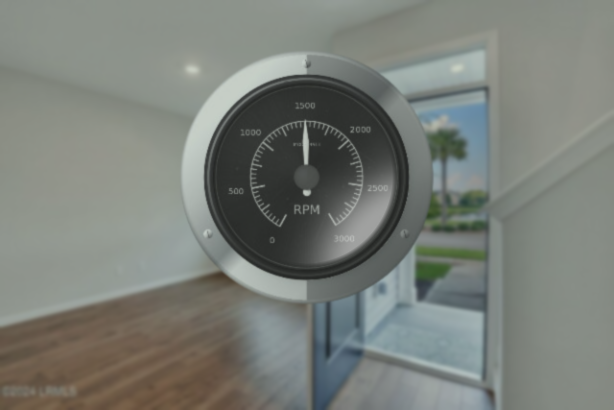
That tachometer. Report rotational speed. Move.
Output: 1500 rpm
